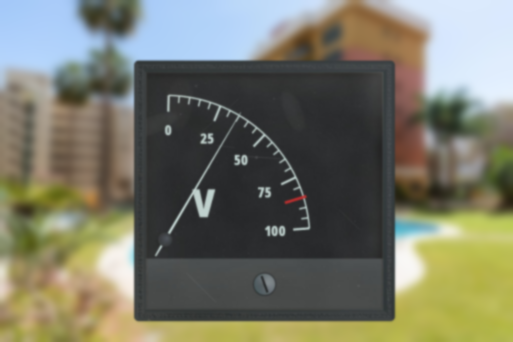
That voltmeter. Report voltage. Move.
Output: 35 V
